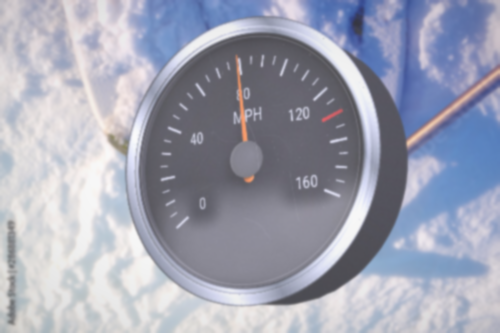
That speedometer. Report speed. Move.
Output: 80 mph
